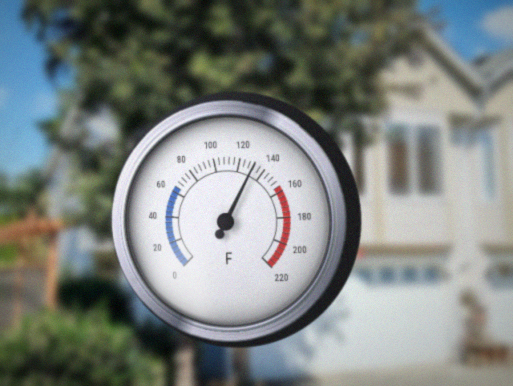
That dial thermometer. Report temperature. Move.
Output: 132 °F
